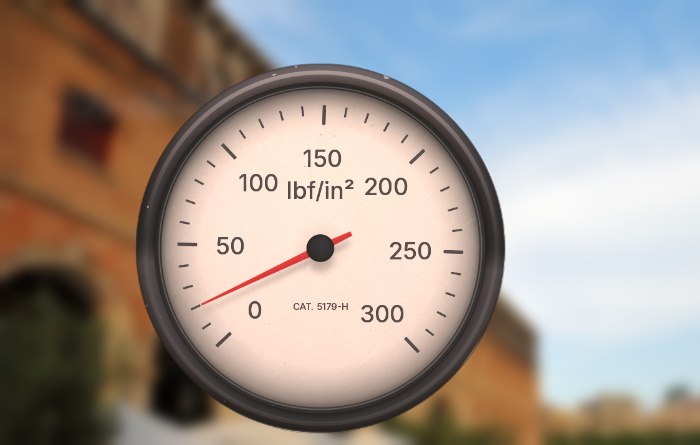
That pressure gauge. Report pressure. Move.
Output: 20 psi
